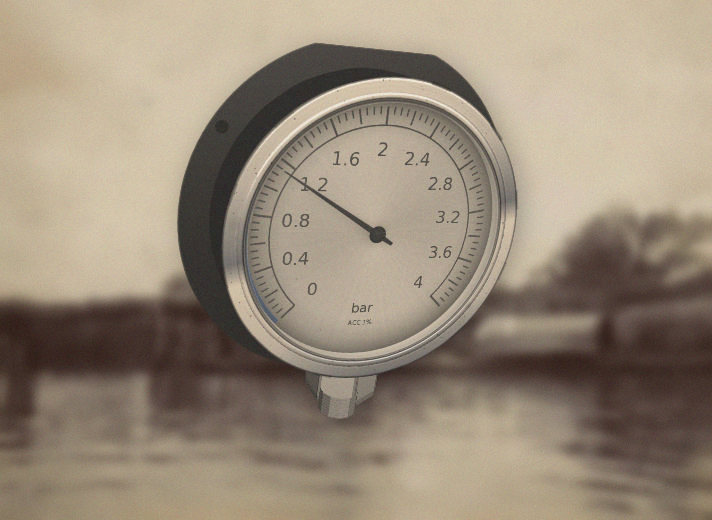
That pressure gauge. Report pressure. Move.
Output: 1.15 bar
